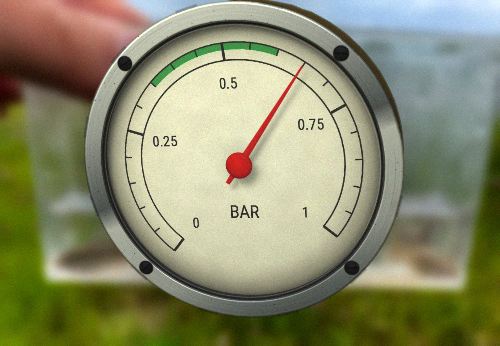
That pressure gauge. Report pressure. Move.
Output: 0.65 bar
